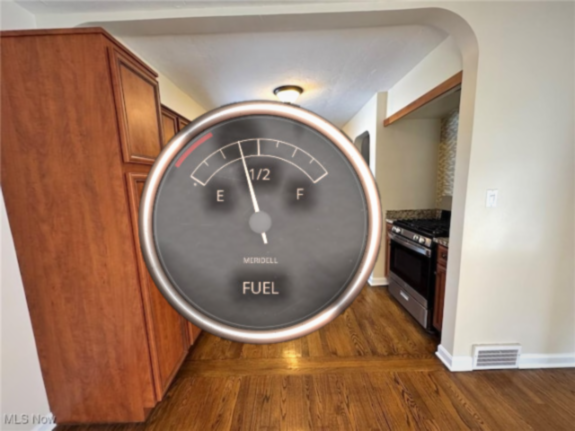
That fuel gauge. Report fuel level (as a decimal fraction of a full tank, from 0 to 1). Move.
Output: 0.375
